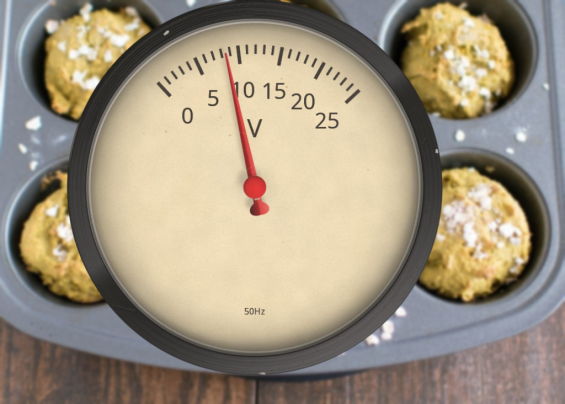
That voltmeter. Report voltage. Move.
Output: 8.5 V
